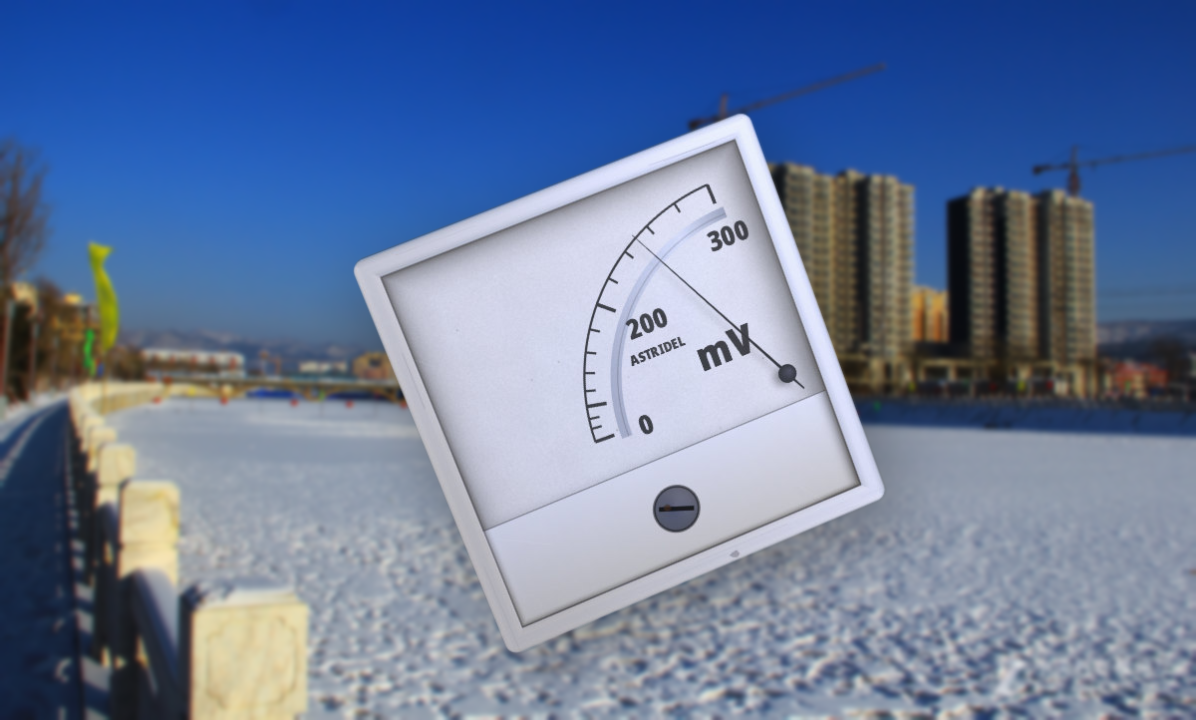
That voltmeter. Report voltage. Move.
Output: 250 mV
